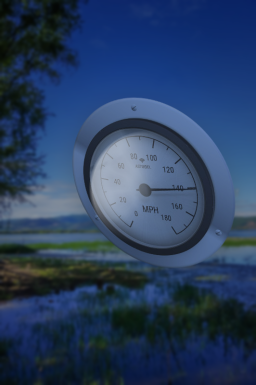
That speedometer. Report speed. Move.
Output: 140 mph
